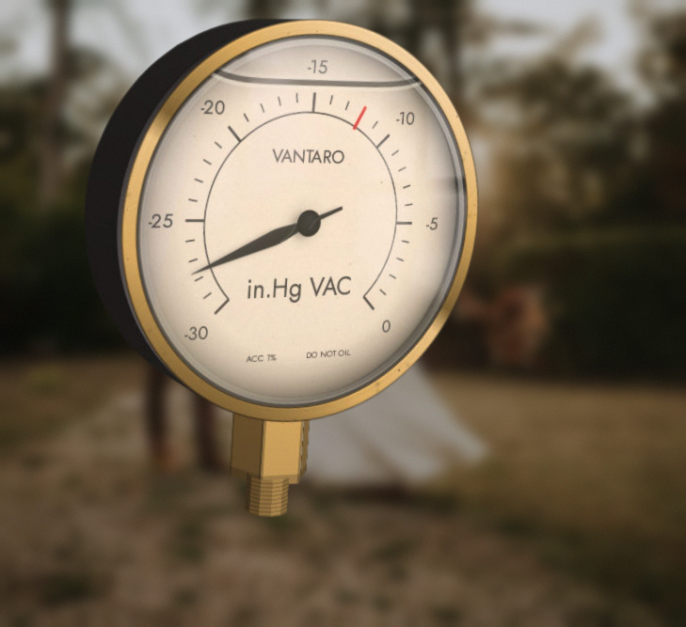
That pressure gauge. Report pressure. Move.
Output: -27.5 inHg
